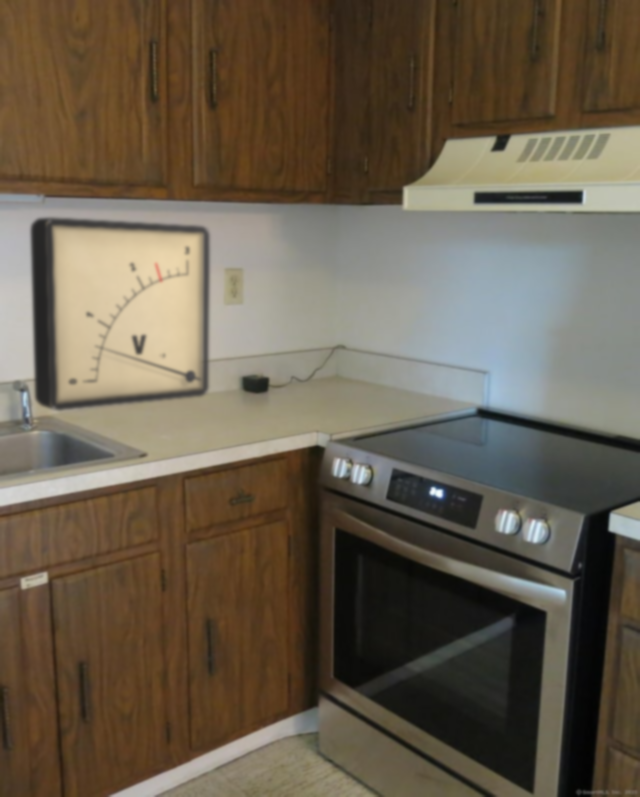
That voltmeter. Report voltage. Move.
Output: 0.6 V
